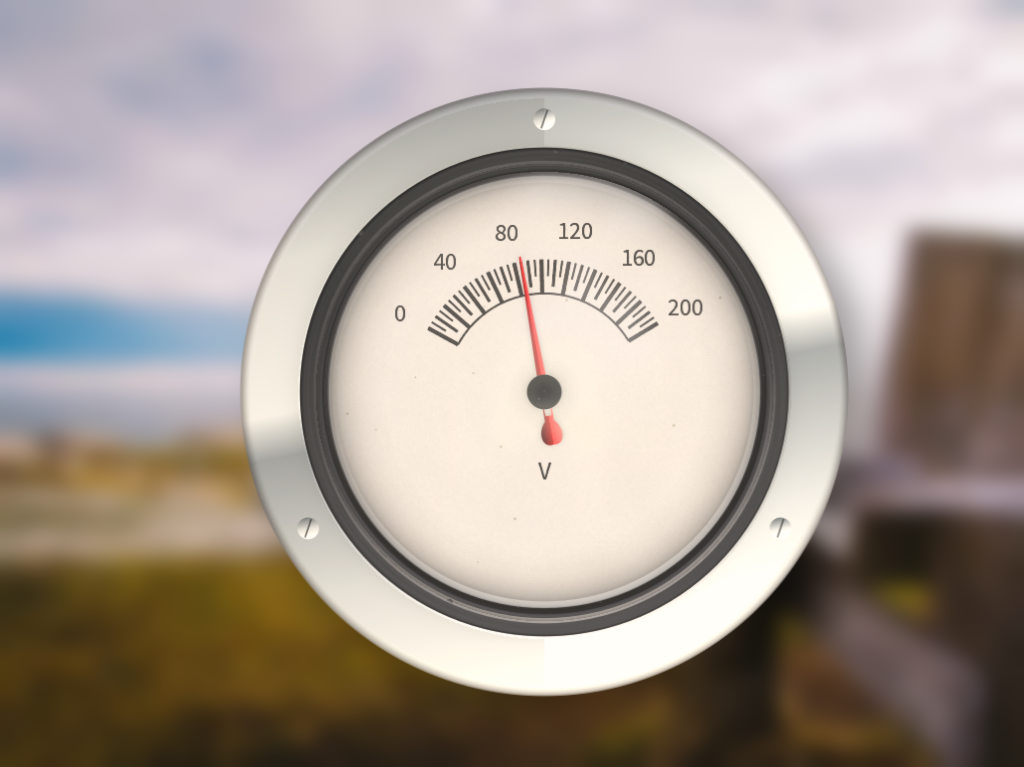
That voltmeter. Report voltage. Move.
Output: 85 V
